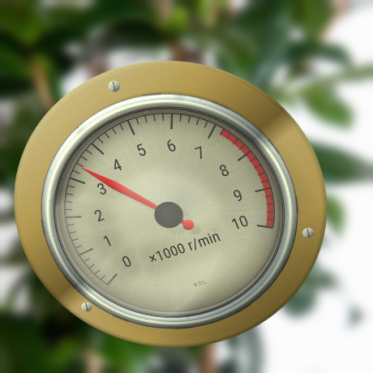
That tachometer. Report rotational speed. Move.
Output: 3400 rpm
